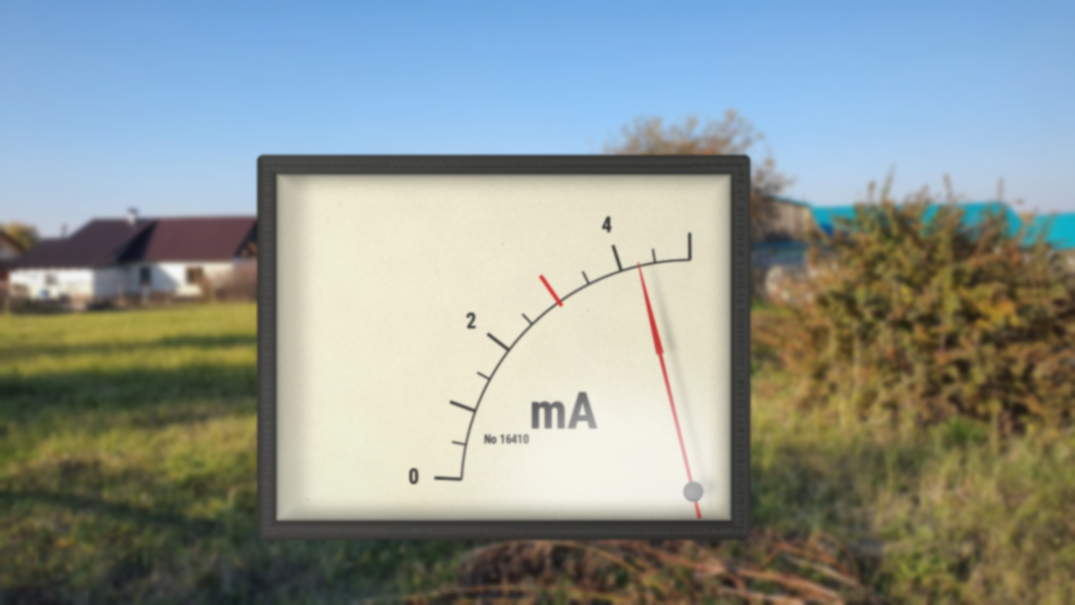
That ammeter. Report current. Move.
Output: 4.25 mA
